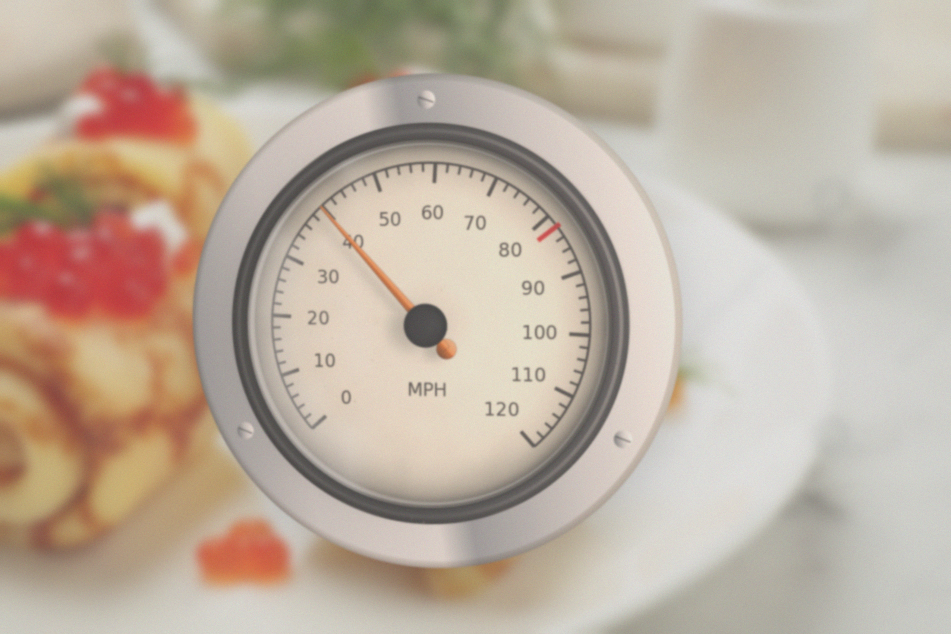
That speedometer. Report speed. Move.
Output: 40 mph
